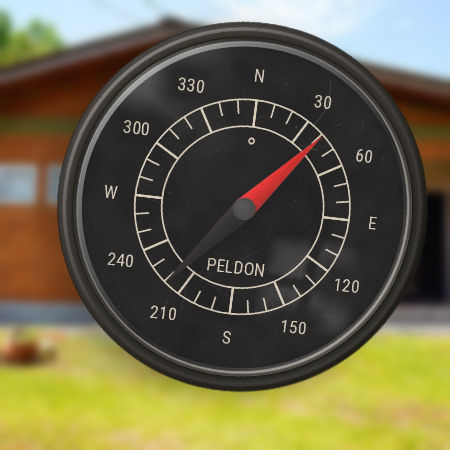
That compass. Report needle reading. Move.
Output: 40 °
